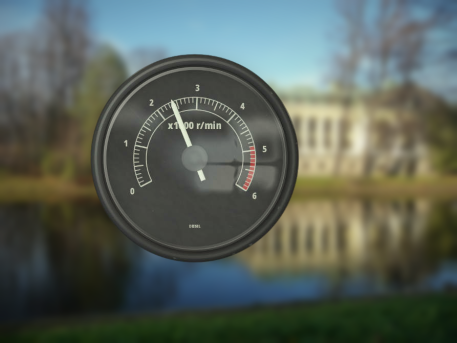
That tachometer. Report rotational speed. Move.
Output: 2400 rpm
